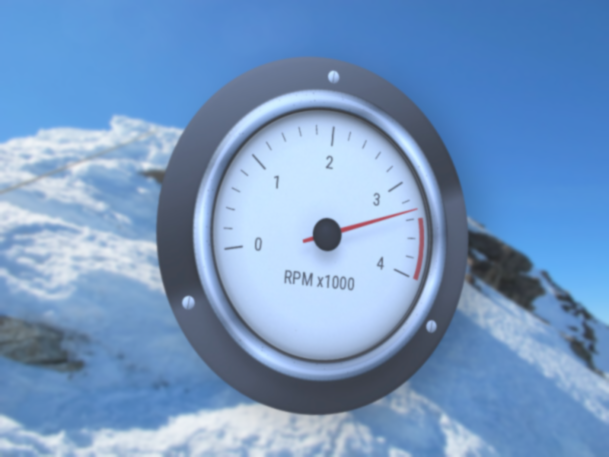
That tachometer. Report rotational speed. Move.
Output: 3300 rpm
